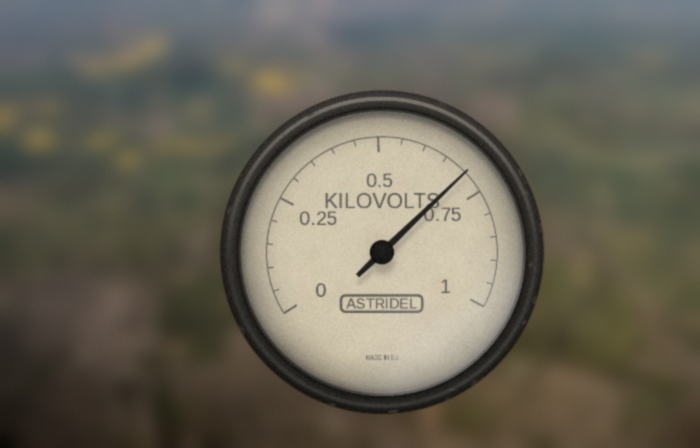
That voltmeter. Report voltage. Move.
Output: 0.7 kV
